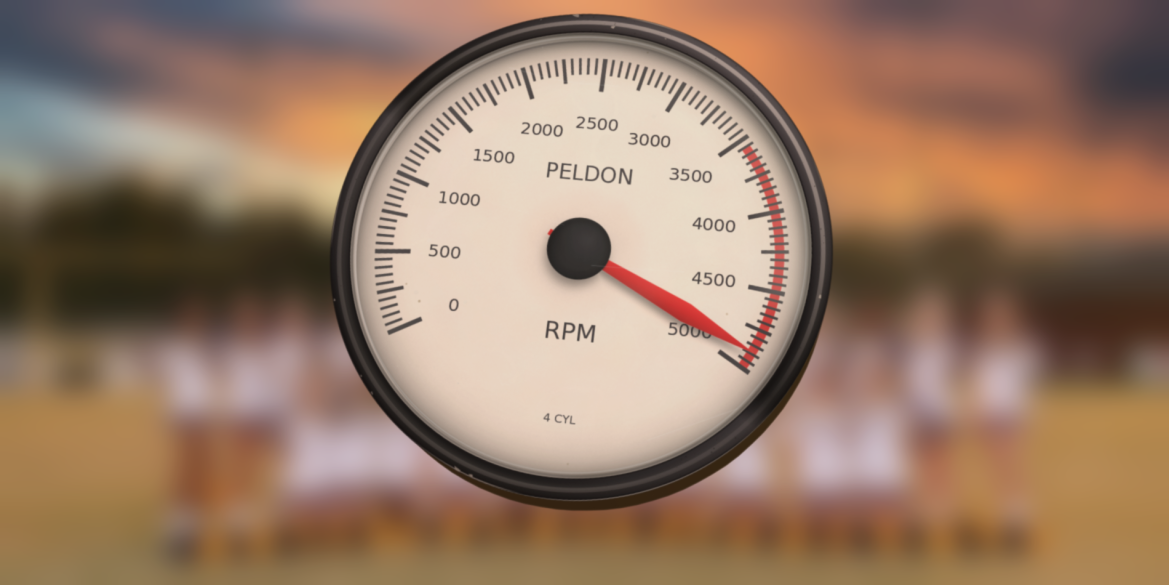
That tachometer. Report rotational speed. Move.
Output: 4900 rpm
